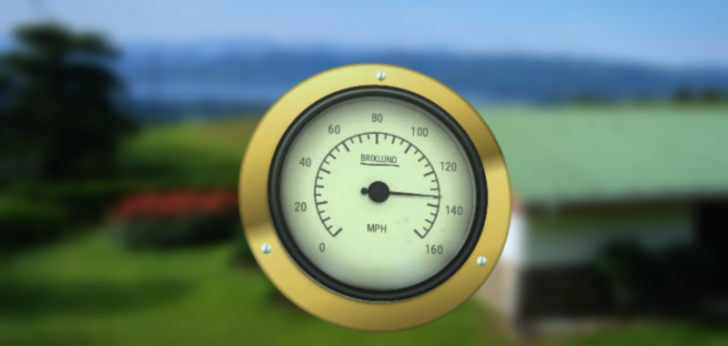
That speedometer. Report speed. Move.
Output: 135 mph
